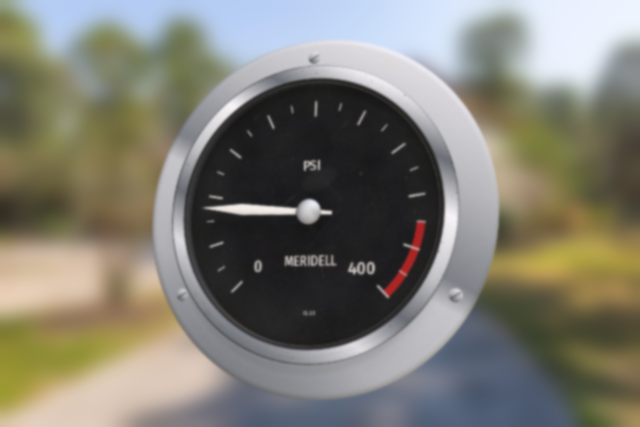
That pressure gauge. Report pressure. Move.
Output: 70 psi
